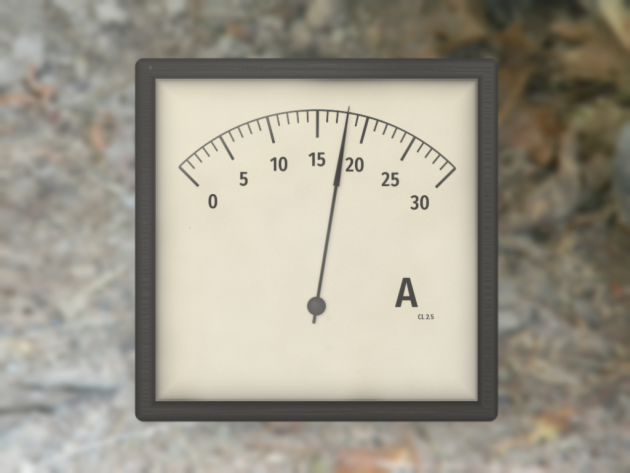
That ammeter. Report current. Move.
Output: 18 A
